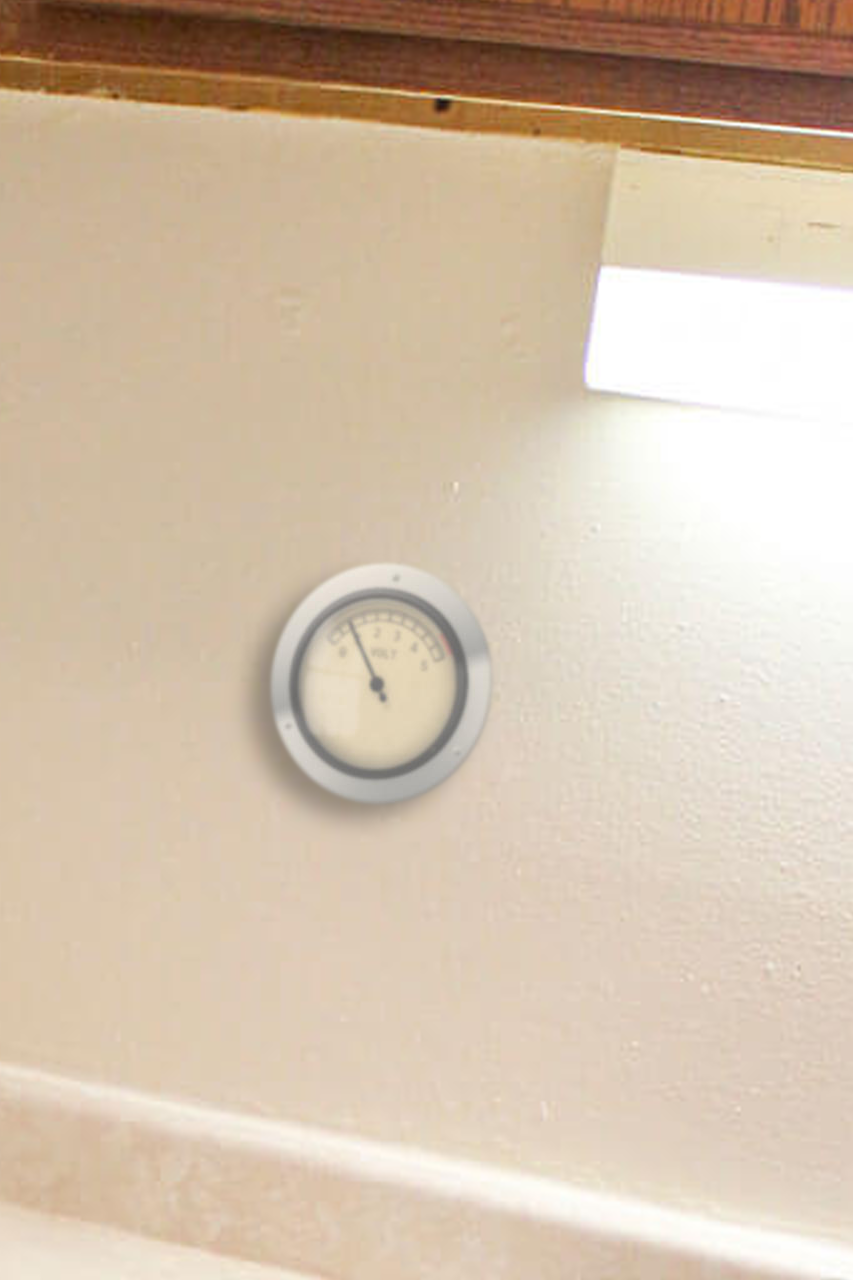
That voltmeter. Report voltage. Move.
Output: 1 V
